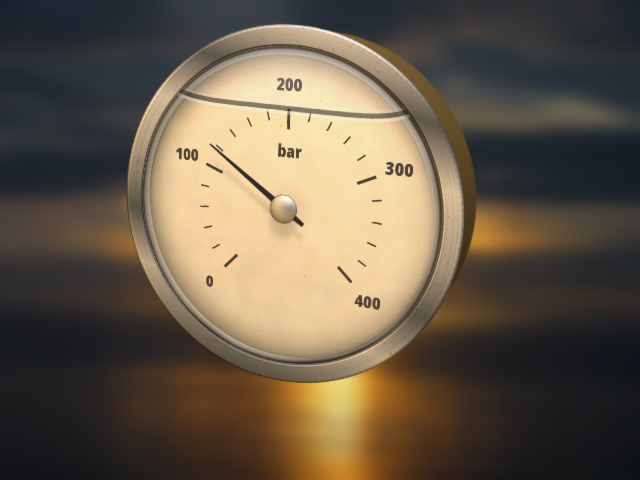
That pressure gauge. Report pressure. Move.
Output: 120 bar
